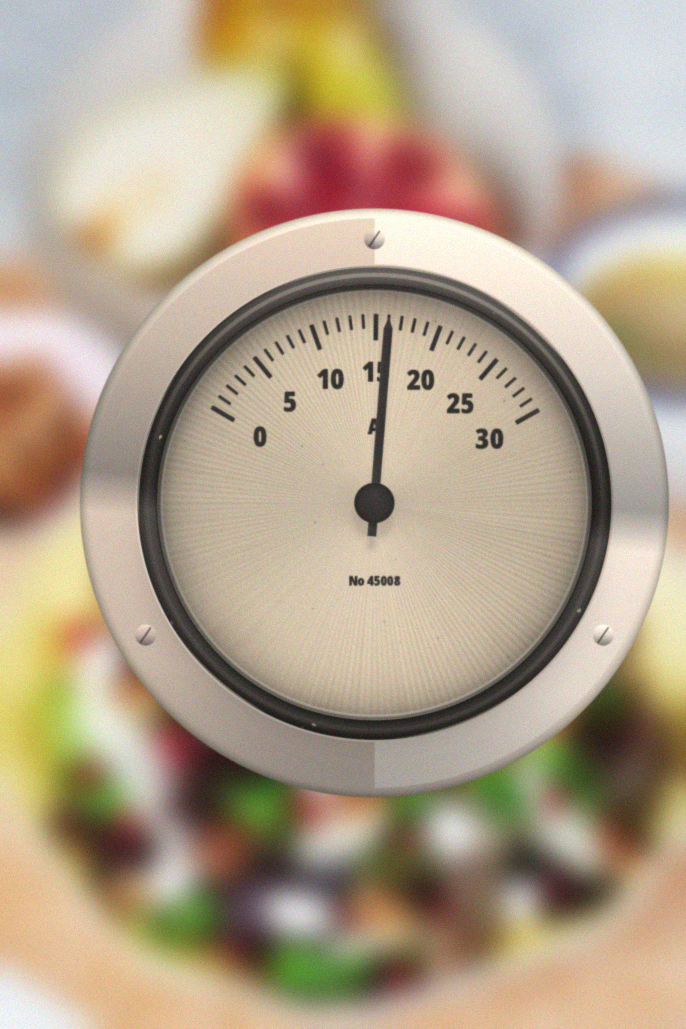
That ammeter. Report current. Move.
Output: 16 A
